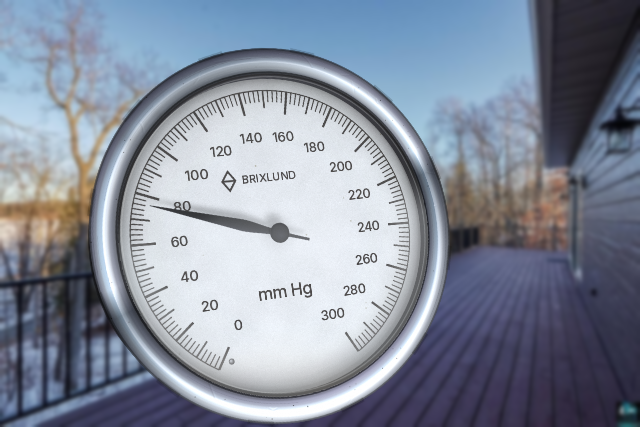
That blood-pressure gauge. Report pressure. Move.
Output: 76 mmHg
